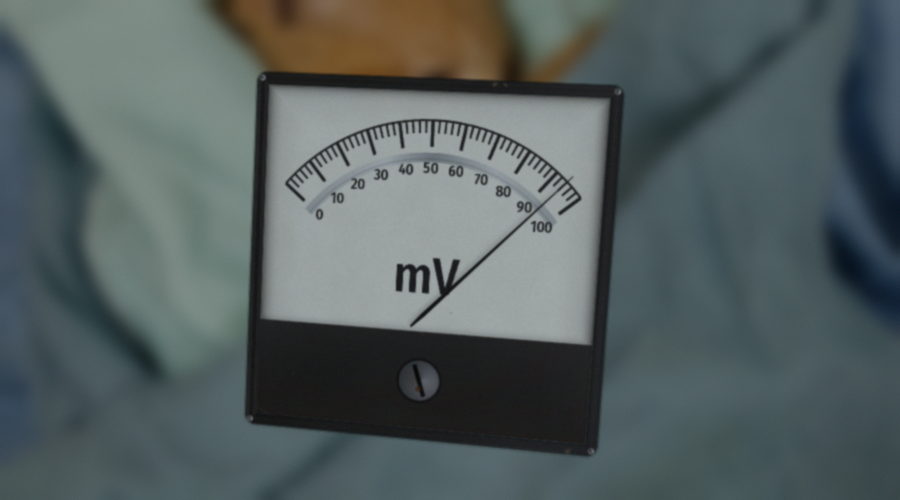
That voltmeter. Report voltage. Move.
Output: 94 mV
